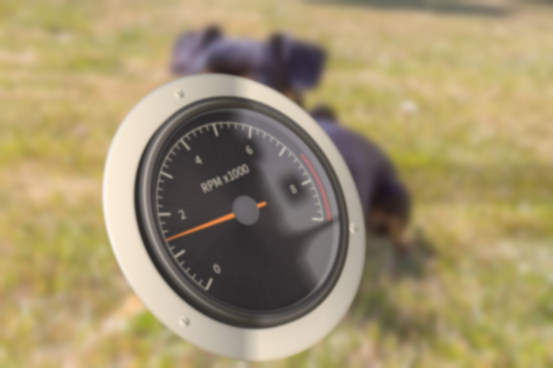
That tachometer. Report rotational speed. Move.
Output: 1400 rpm
